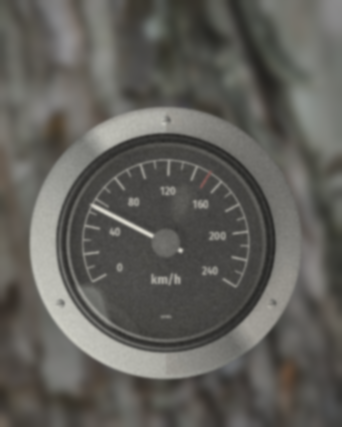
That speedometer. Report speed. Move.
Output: 55 km/h
